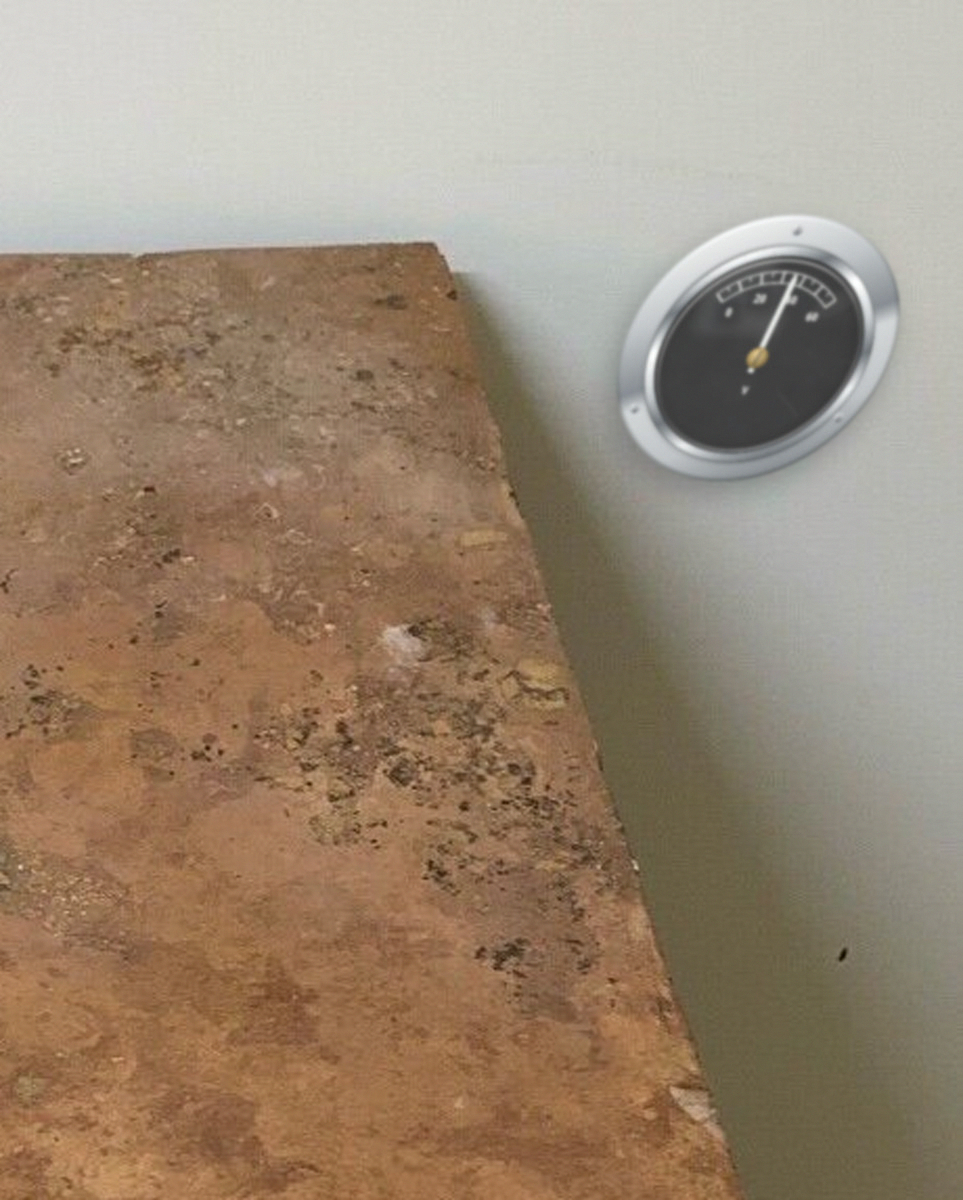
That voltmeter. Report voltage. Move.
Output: 35 V
